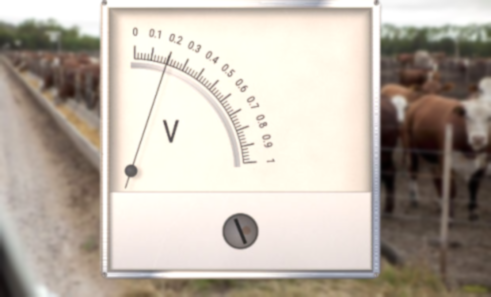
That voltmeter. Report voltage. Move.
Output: 0.2 V
